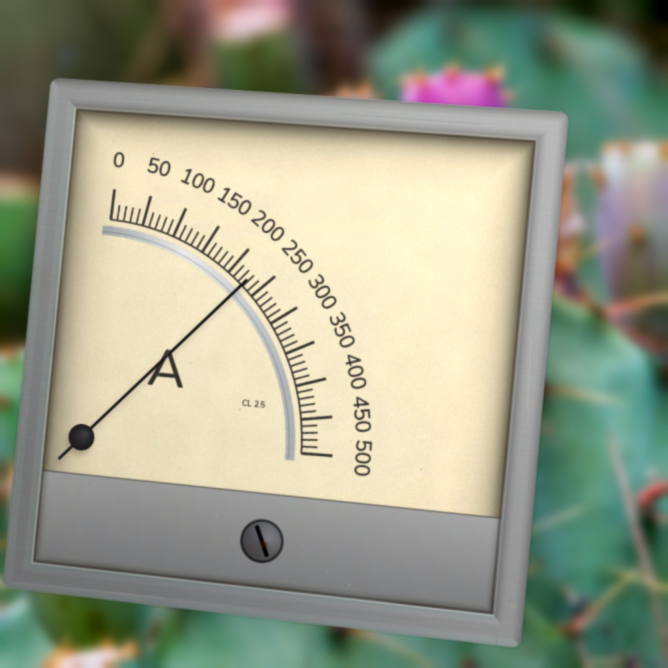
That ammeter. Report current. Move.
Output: 230 A
